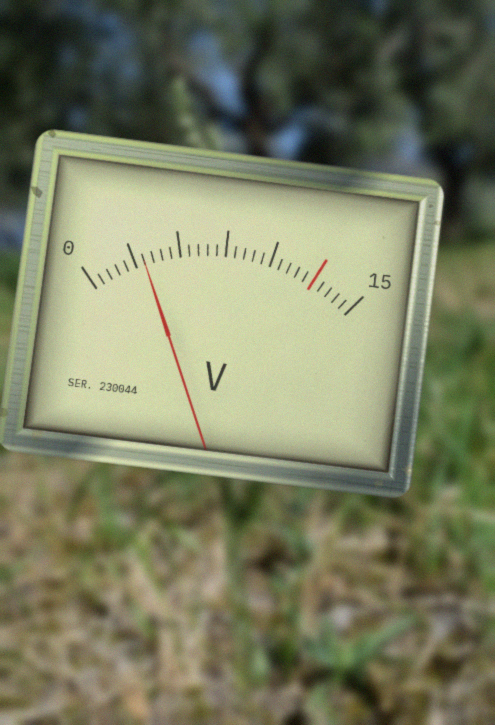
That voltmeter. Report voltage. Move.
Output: 3 V
